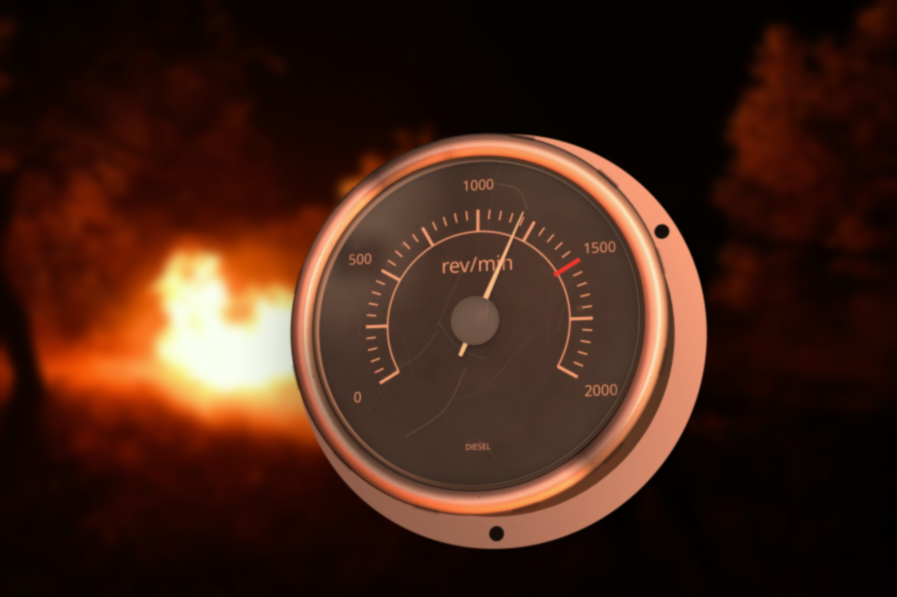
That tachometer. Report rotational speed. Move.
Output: 1200 rpm
